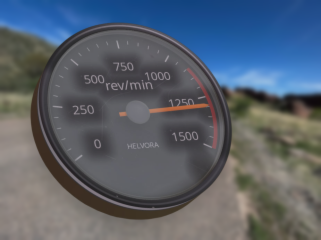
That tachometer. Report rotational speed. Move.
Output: 1300 rpm
